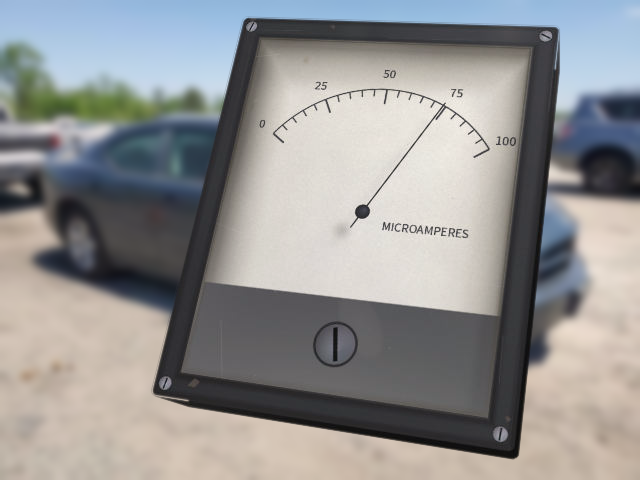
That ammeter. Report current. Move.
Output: 75 µA
